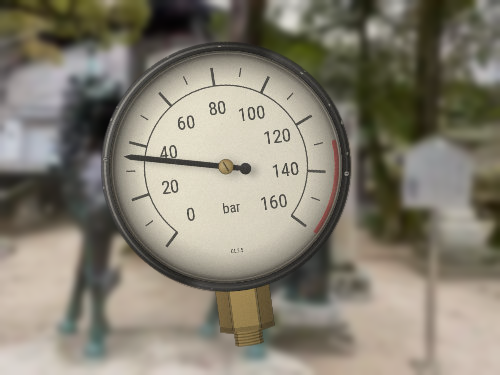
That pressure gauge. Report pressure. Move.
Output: 35 bar
